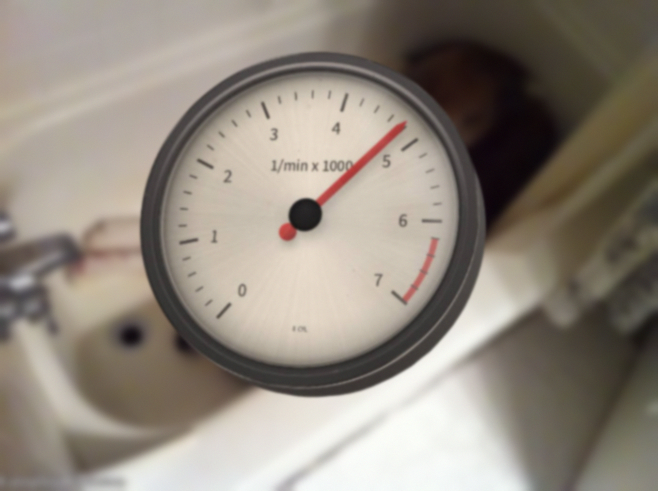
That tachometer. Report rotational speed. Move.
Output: 4800 rpm
